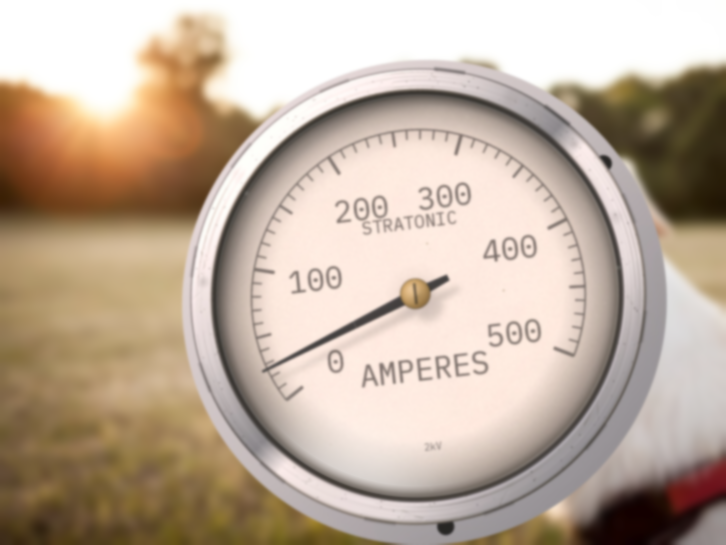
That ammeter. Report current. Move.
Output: 25 A
